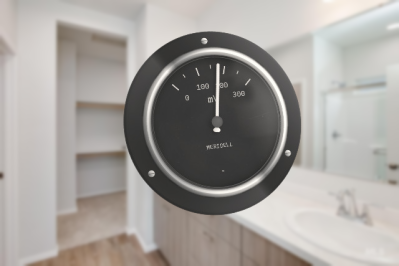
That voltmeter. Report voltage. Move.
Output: 175 mV
